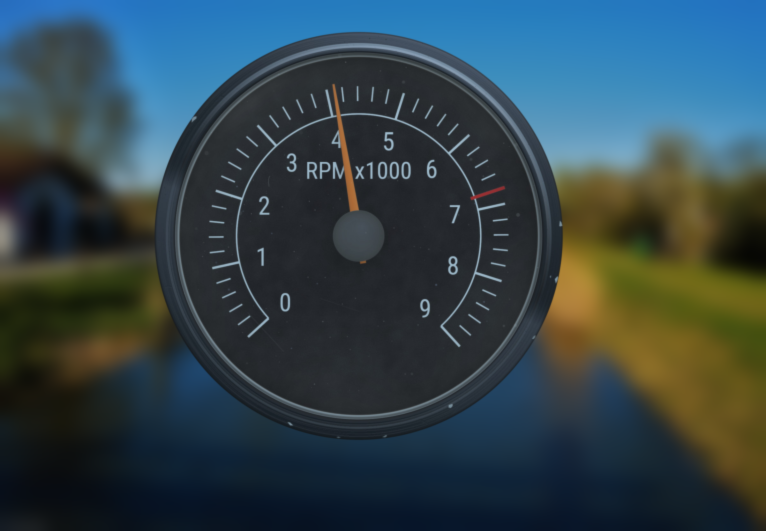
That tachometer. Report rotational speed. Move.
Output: 4100 rpm
